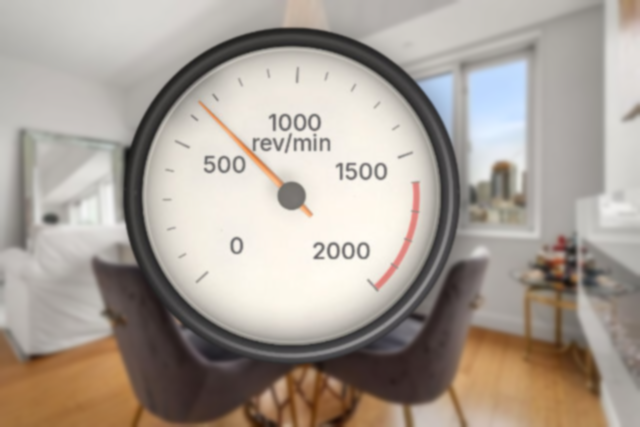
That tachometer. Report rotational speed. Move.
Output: 650 rpm
